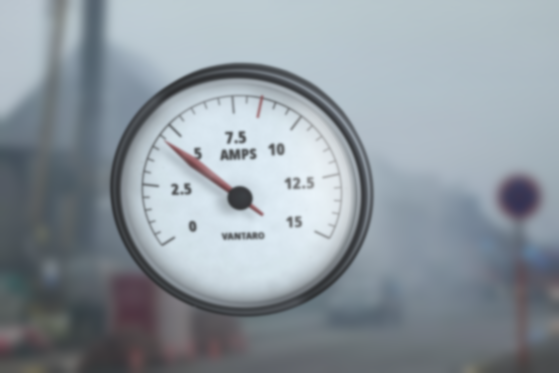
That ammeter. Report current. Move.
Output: 4.5 A
